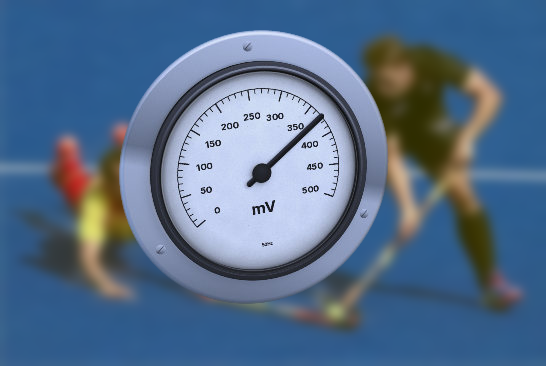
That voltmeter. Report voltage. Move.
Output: 370 mV
